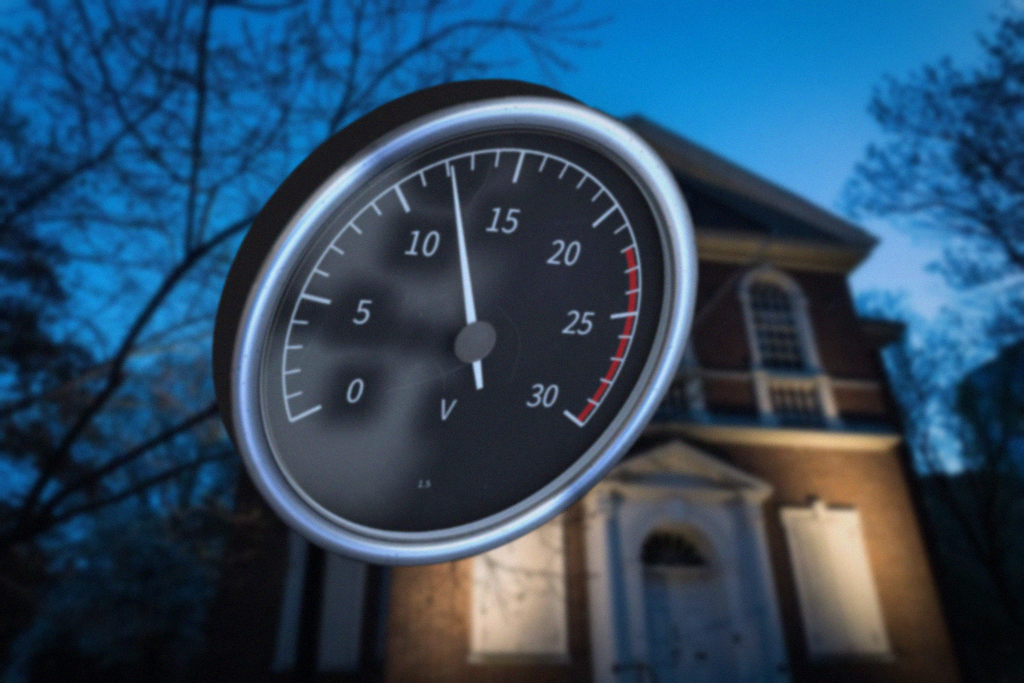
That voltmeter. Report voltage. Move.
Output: 12 V
